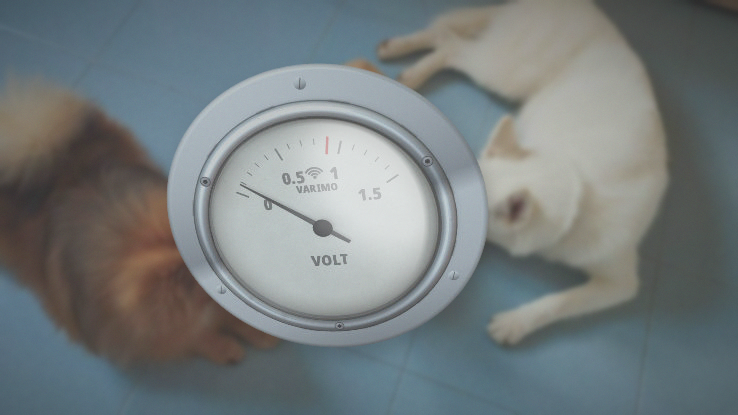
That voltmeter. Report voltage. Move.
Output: 0.1 V
